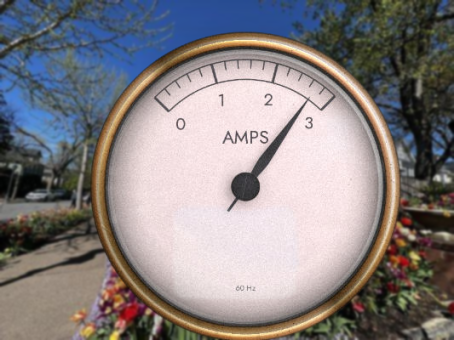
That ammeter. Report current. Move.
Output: 2.7 A
